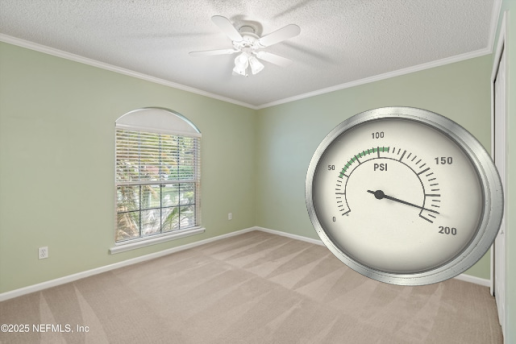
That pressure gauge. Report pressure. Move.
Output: 190 psi
